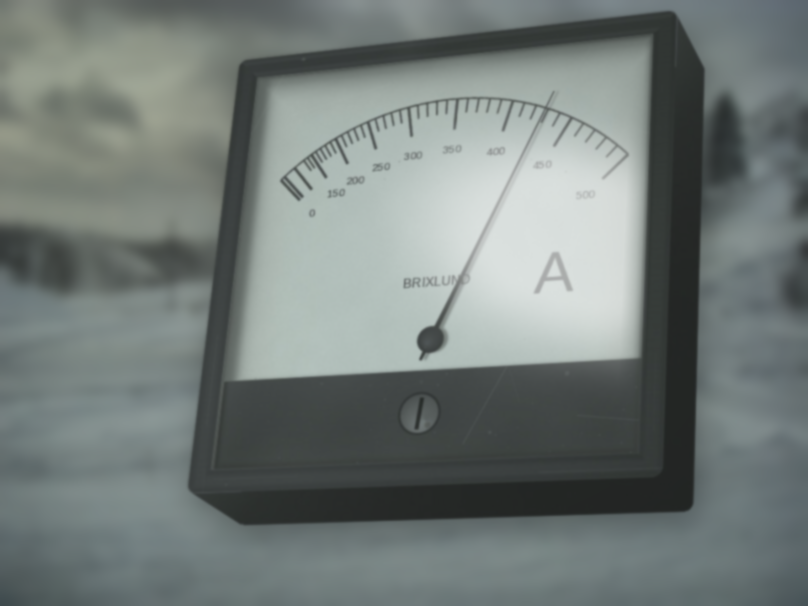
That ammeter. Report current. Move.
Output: 430 A
